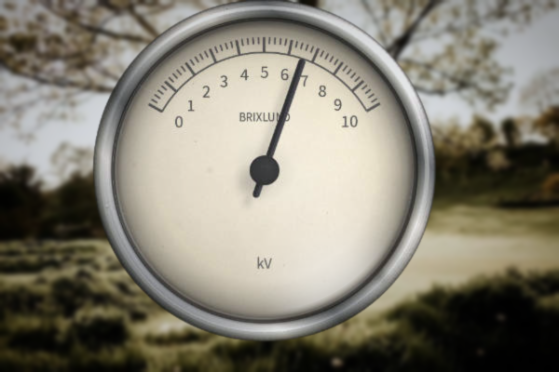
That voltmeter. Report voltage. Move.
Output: 6.6 kV
